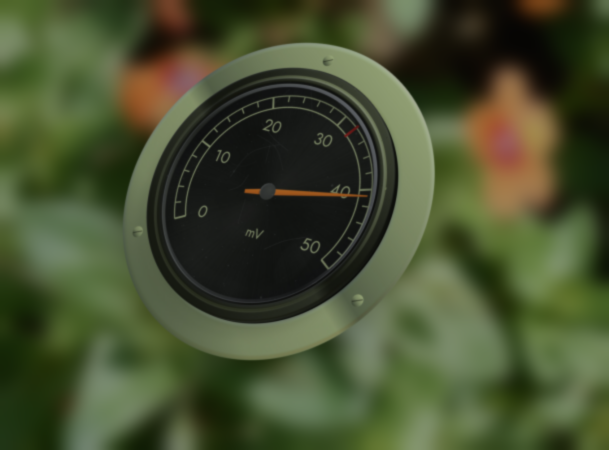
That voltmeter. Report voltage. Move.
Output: 41 mV
